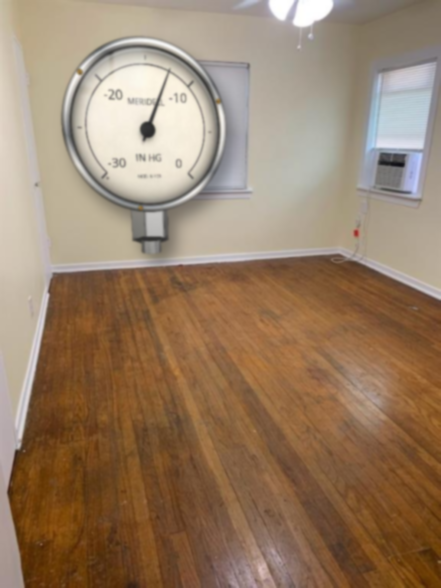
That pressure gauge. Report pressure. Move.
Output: -12.5 inHg
